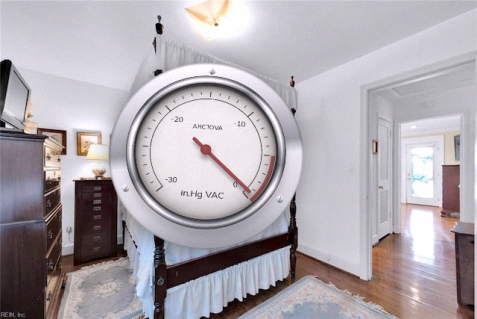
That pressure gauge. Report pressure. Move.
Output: -0.5 inHg
